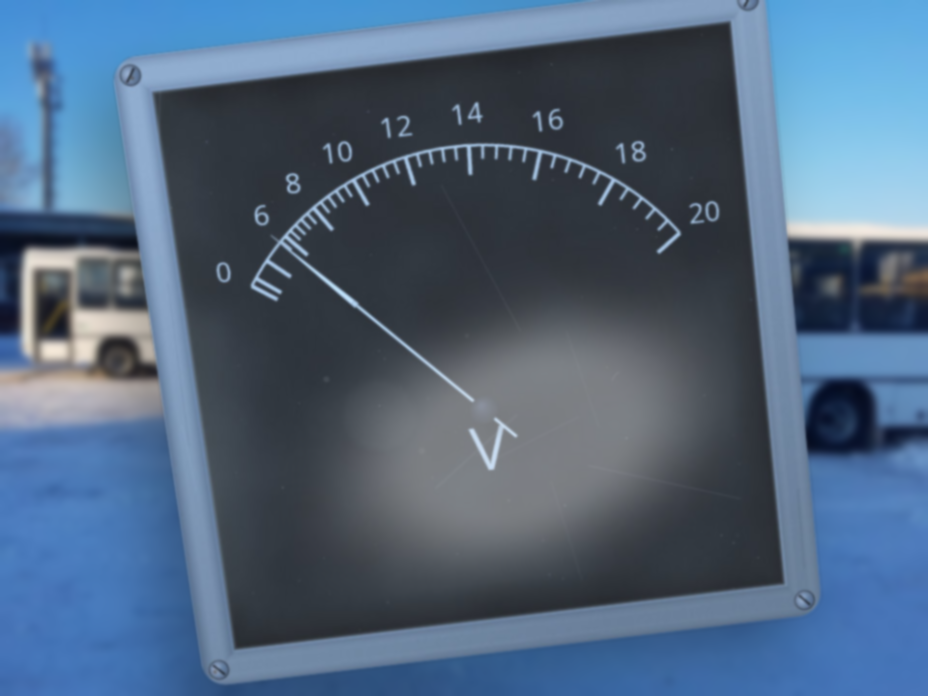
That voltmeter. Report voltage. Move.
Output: 5.6 V
